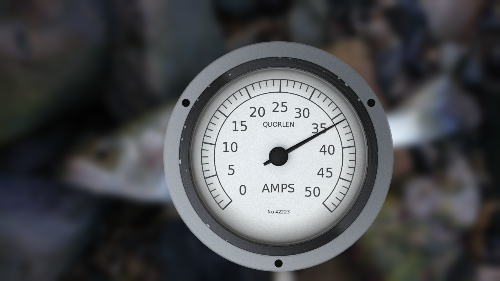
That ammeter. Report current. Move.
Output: 36 A
